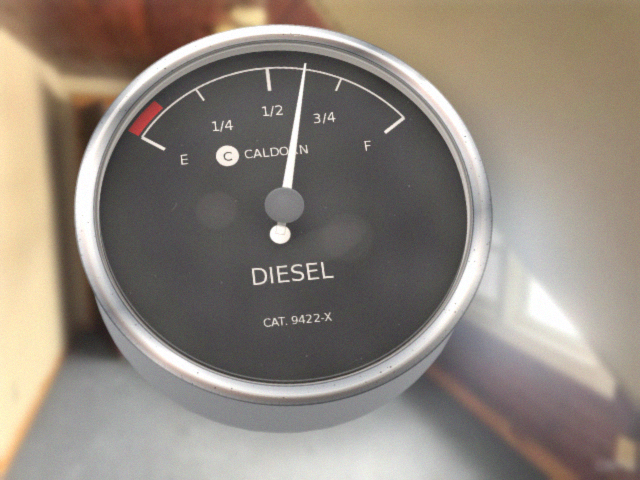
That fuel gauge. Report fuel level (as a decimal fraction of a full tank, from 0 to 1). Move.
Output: 0.625
